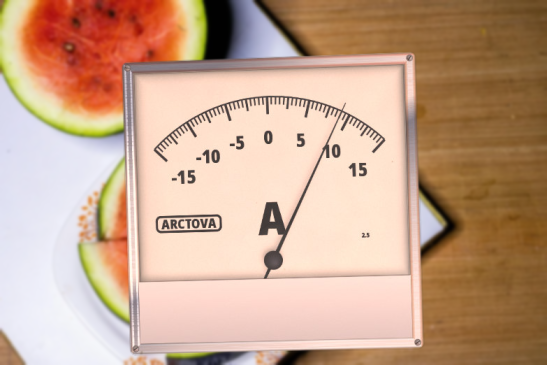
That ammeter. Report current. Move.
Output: 9 A
